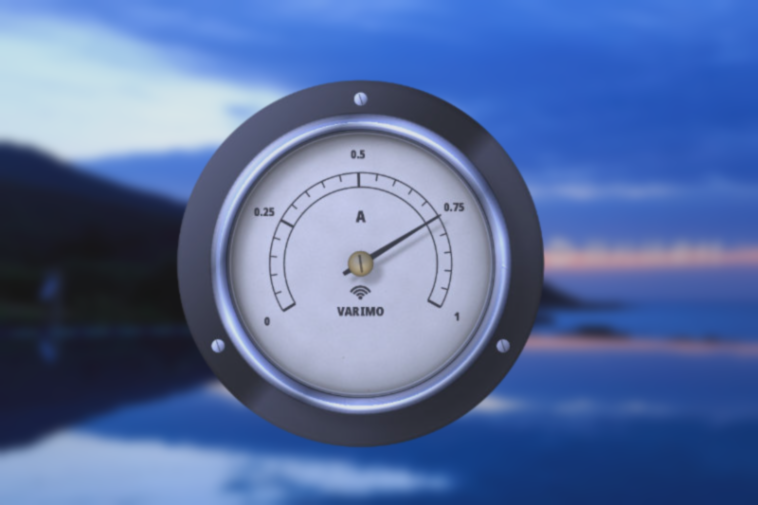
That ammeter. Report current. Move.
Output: 0.75 A
